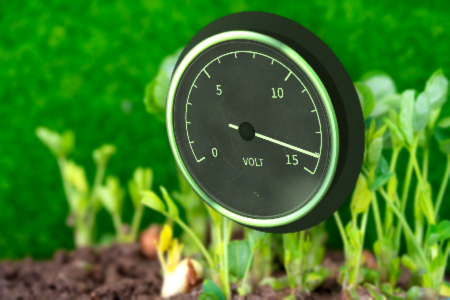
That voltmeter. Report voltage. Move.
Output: 14 V
